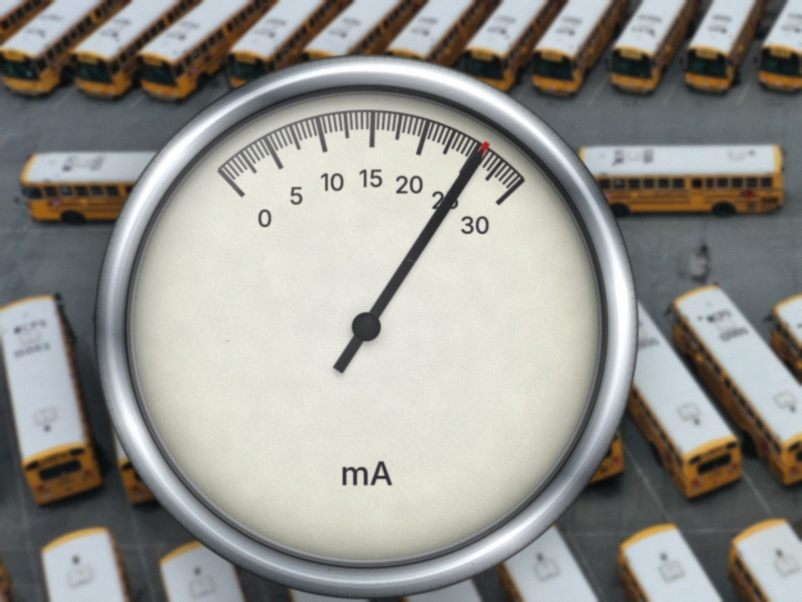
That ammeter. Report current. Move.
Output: 25.5 mA
